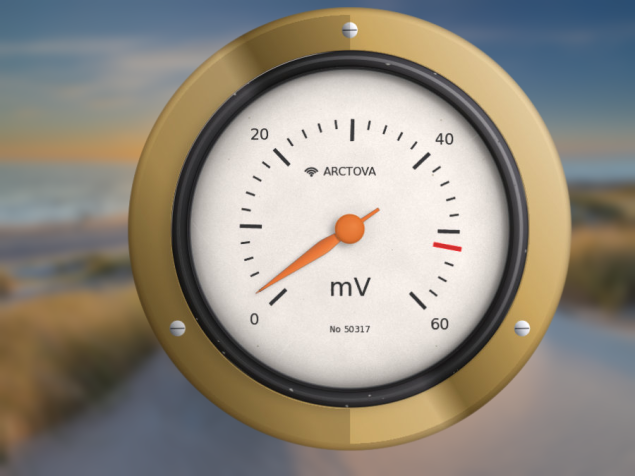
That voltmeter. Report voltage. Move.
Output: 2 mV
